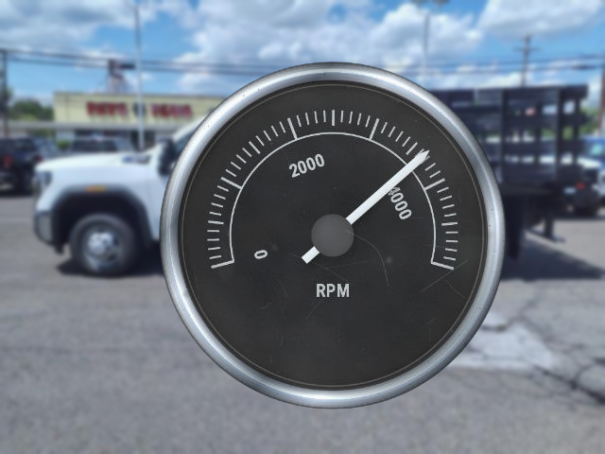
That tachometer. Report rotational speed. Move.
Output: 3650 rpm
